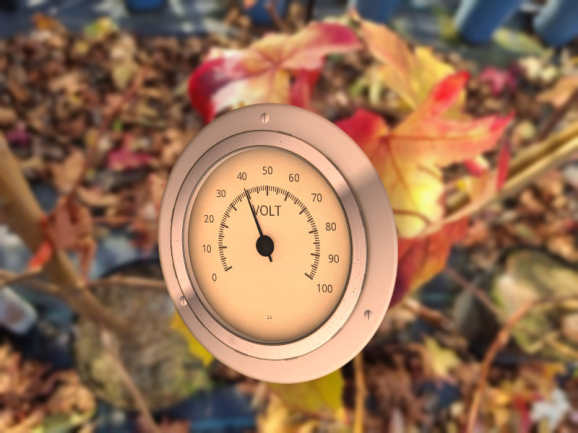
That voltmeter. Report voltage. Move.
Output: 40 V
